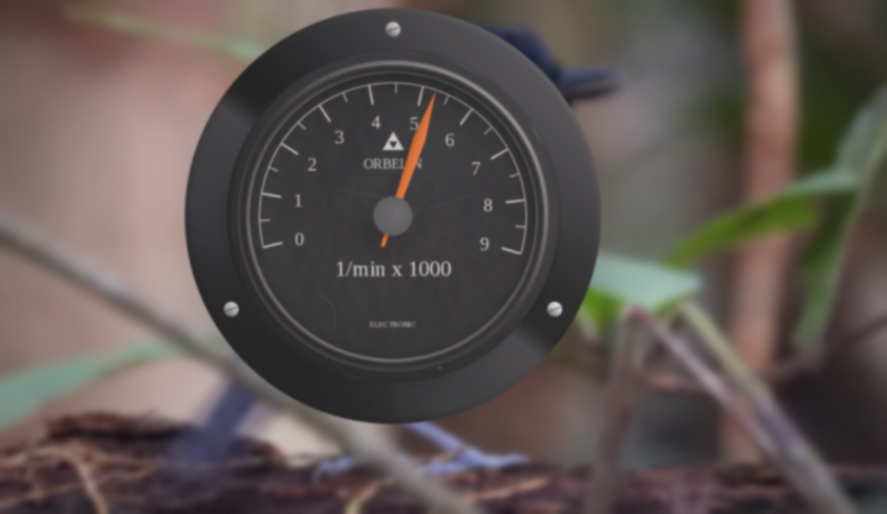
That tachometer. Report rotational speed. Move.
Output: 5250 rpm
